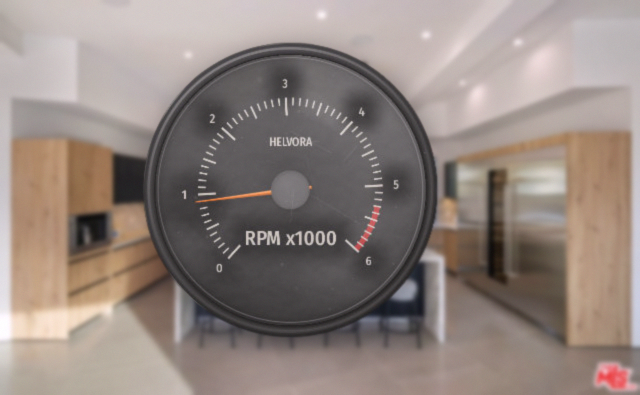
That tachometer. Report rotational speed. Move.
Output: 900 rpm
